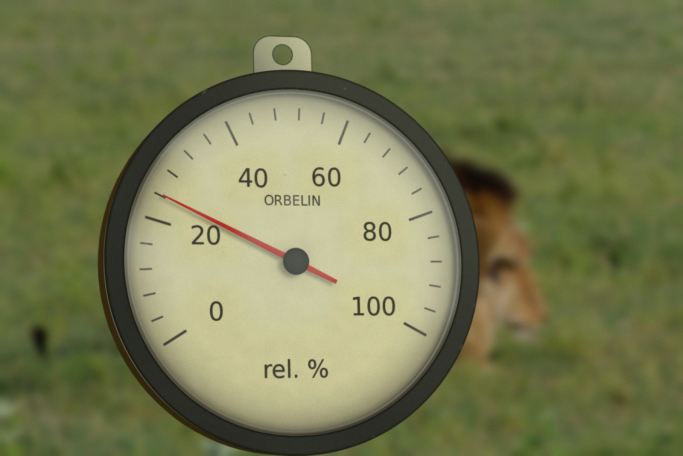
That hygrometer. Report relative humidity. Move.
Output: 24 %
